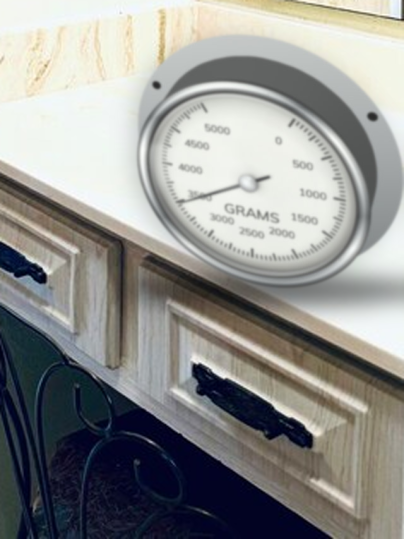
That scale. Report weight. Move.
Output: 3500 g
